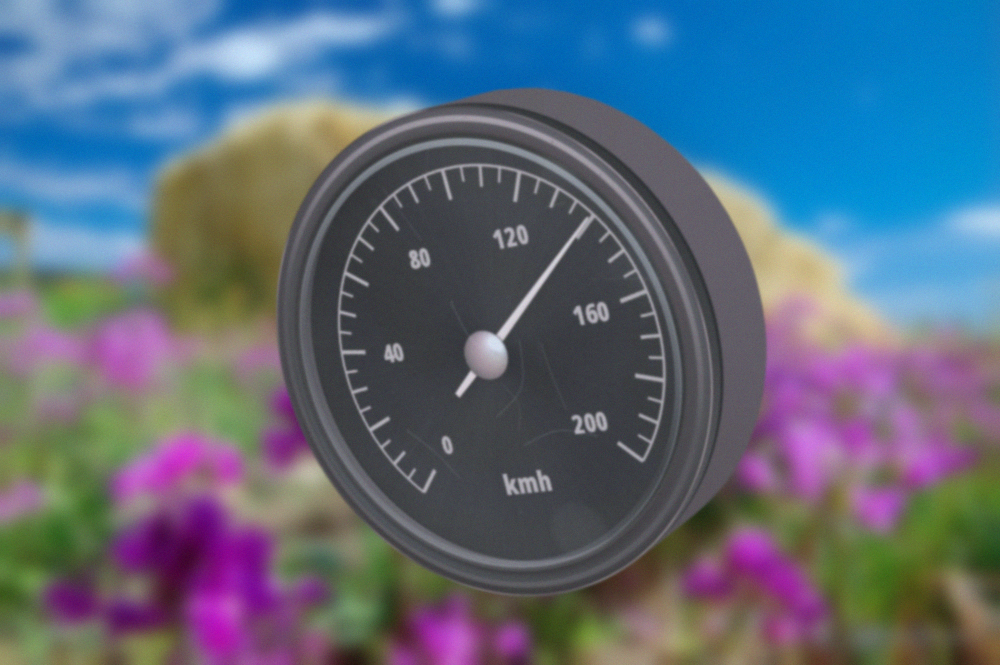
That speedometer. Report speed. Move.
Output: 140 km/h
